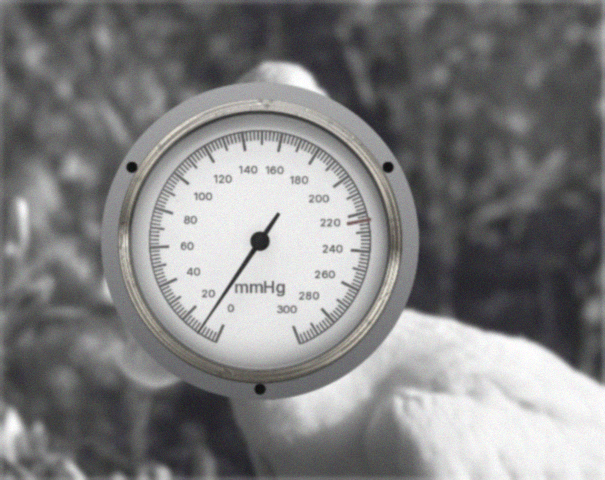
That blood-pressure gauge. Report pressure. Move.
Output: 10 mmHg
